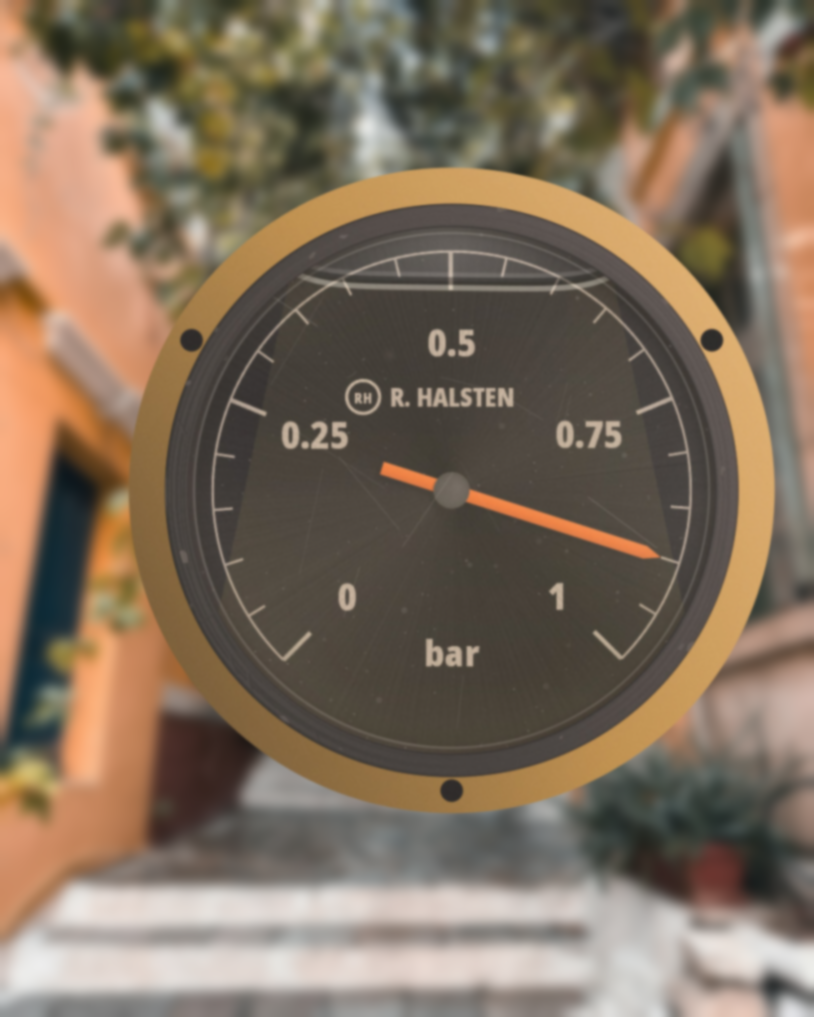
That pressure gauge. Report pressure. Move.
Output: 0.9 bar
